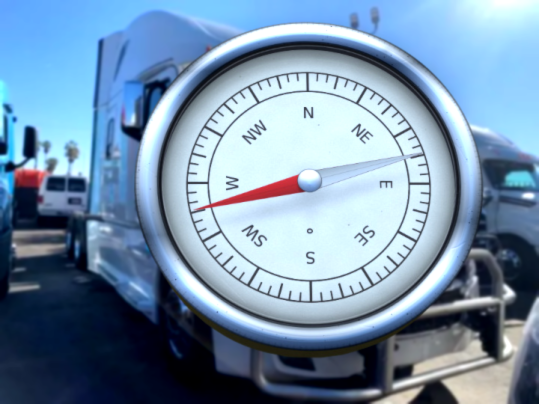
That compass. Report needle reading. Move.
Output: 255 °
